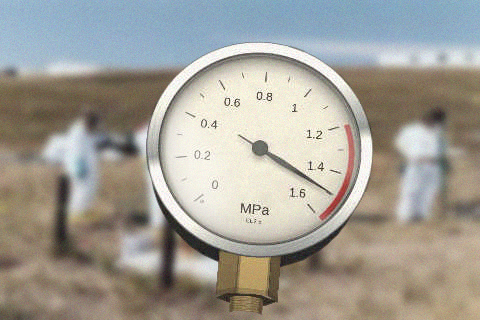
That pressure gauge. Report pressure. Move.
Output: 1.5 MPa
